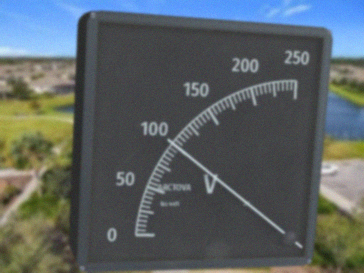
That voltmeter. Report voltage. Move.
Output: 100 V
